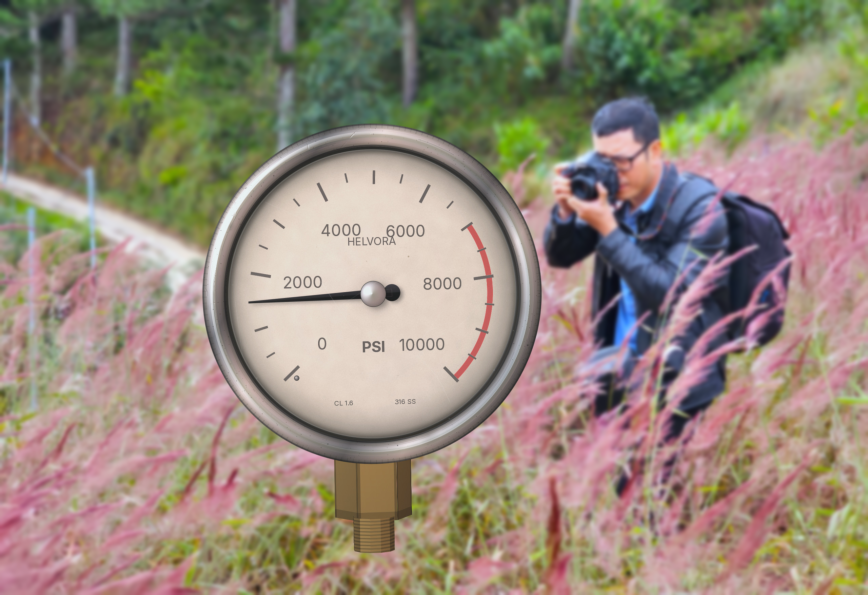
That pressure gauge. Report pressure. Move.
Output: 1500 psi
